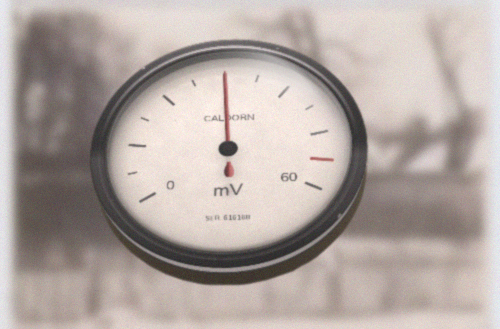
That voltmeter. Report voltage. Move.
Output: 30 mV
